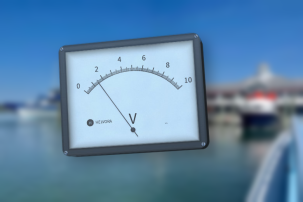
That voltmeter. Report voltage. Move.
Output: 1.5 V
